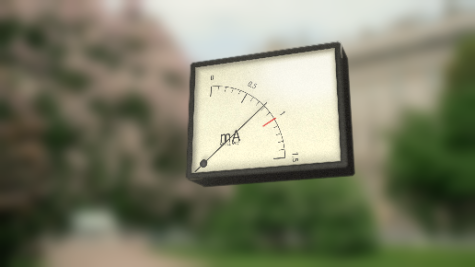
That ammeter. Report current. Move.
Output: 0.8 mA
